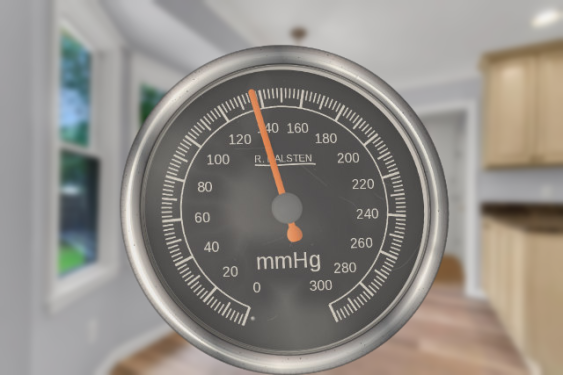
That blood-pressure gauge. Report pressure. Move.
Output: 136 mmHg
